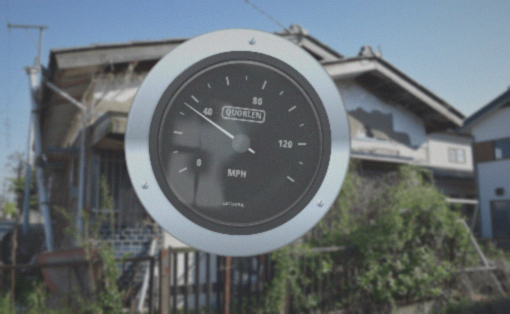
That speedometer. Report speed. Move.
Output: 35 mph
